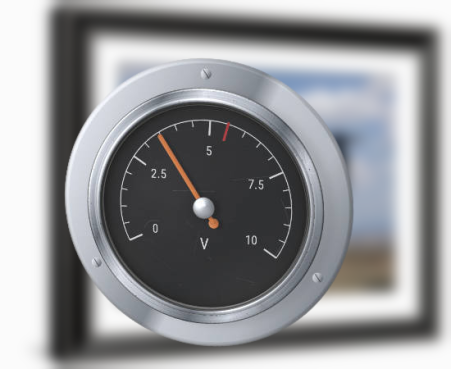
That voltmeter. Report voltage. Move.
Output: 3.5 V
